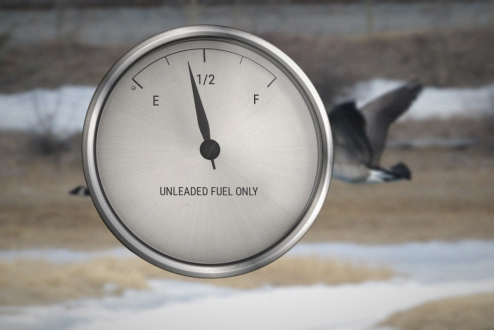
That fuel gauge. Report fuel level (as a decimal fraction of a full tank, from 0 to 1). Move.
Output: 0.375
